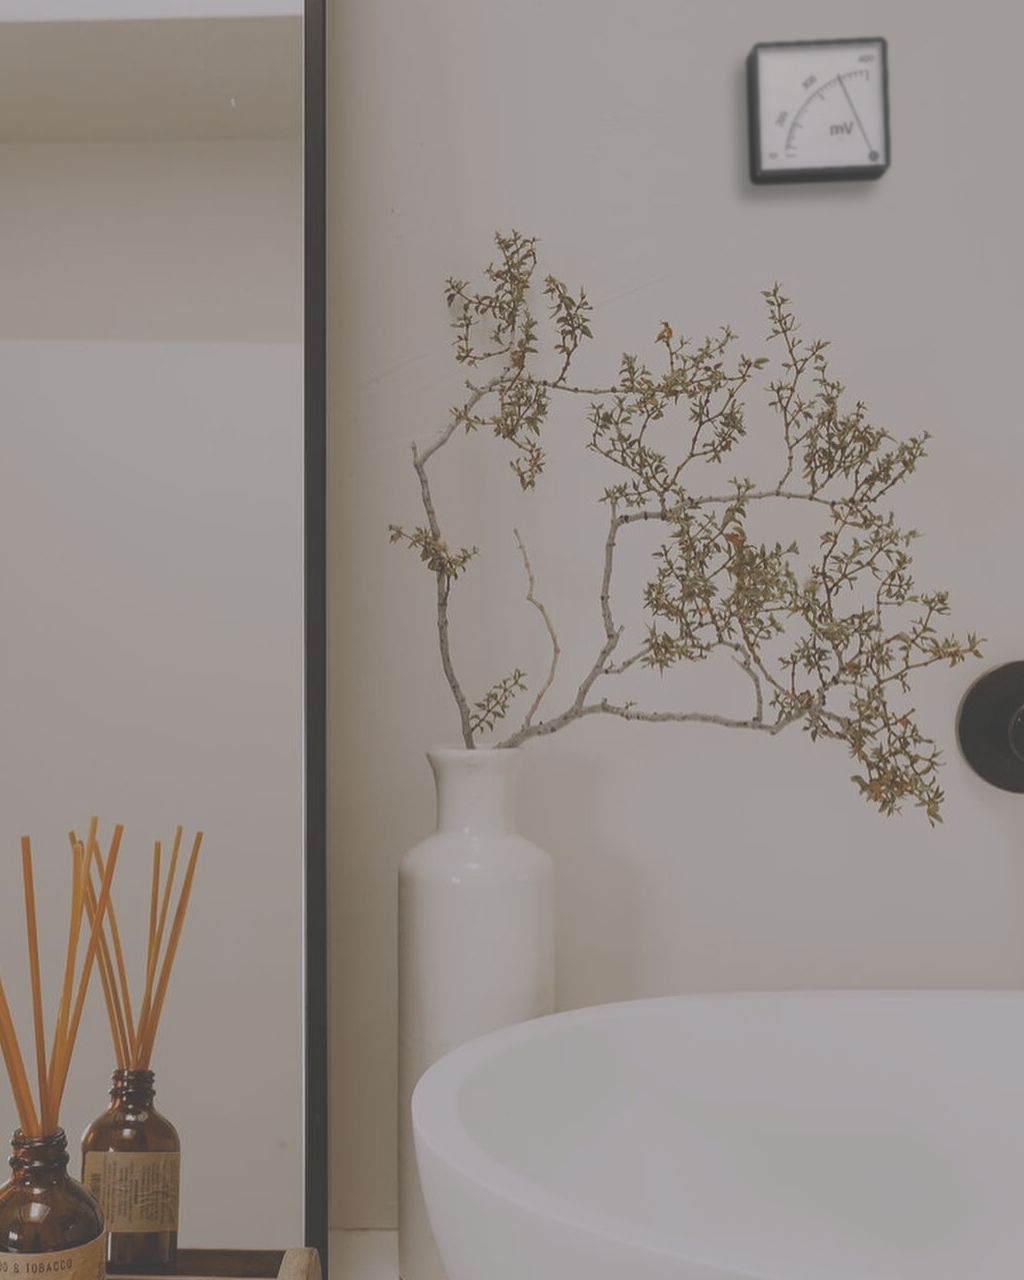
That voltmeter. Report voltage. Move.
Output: 350 mV
